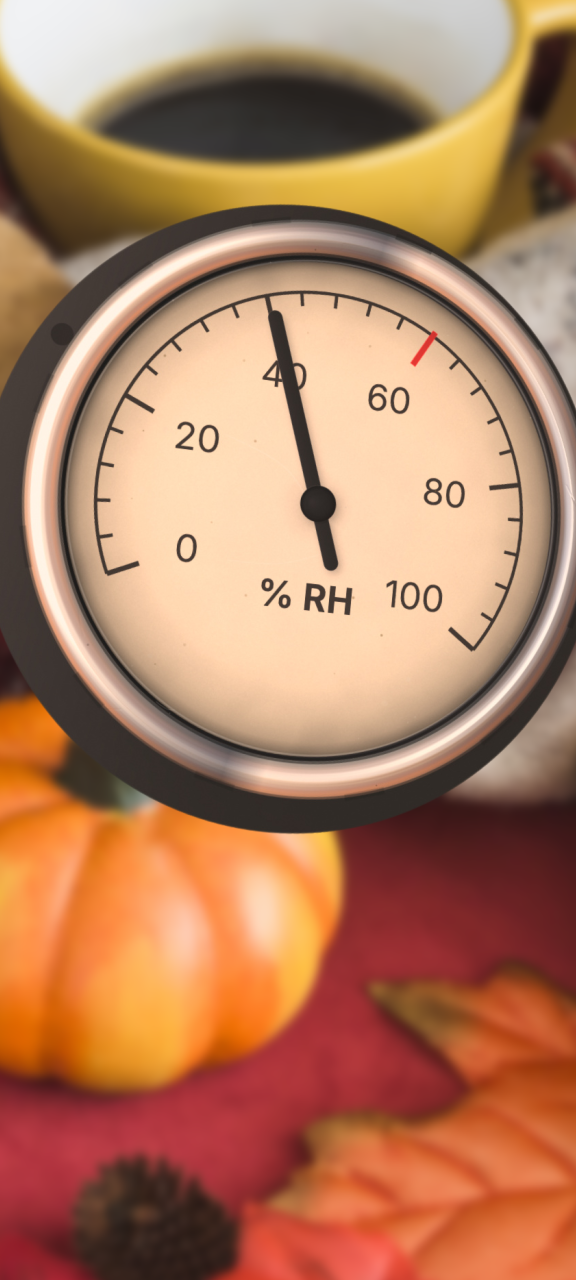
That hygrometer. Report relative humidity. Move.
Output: 40 %
